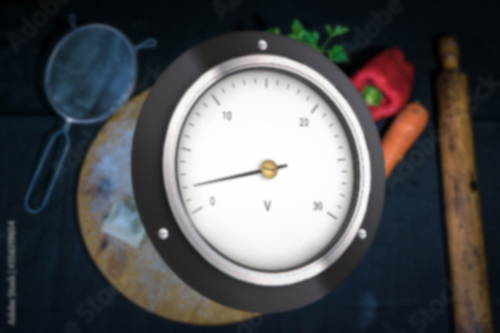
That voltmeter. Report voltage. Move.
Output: 2 V
